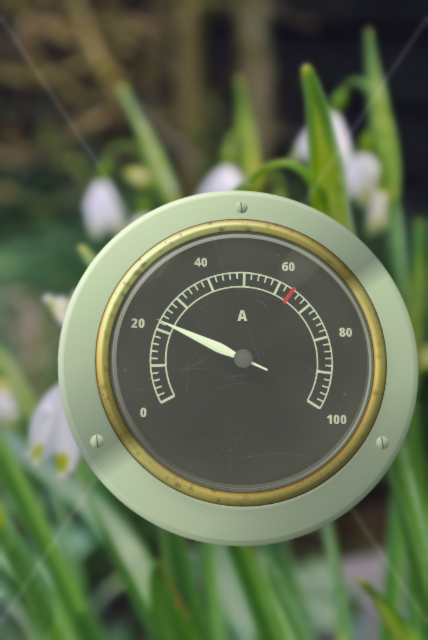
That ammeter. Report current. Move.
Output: 22 A
